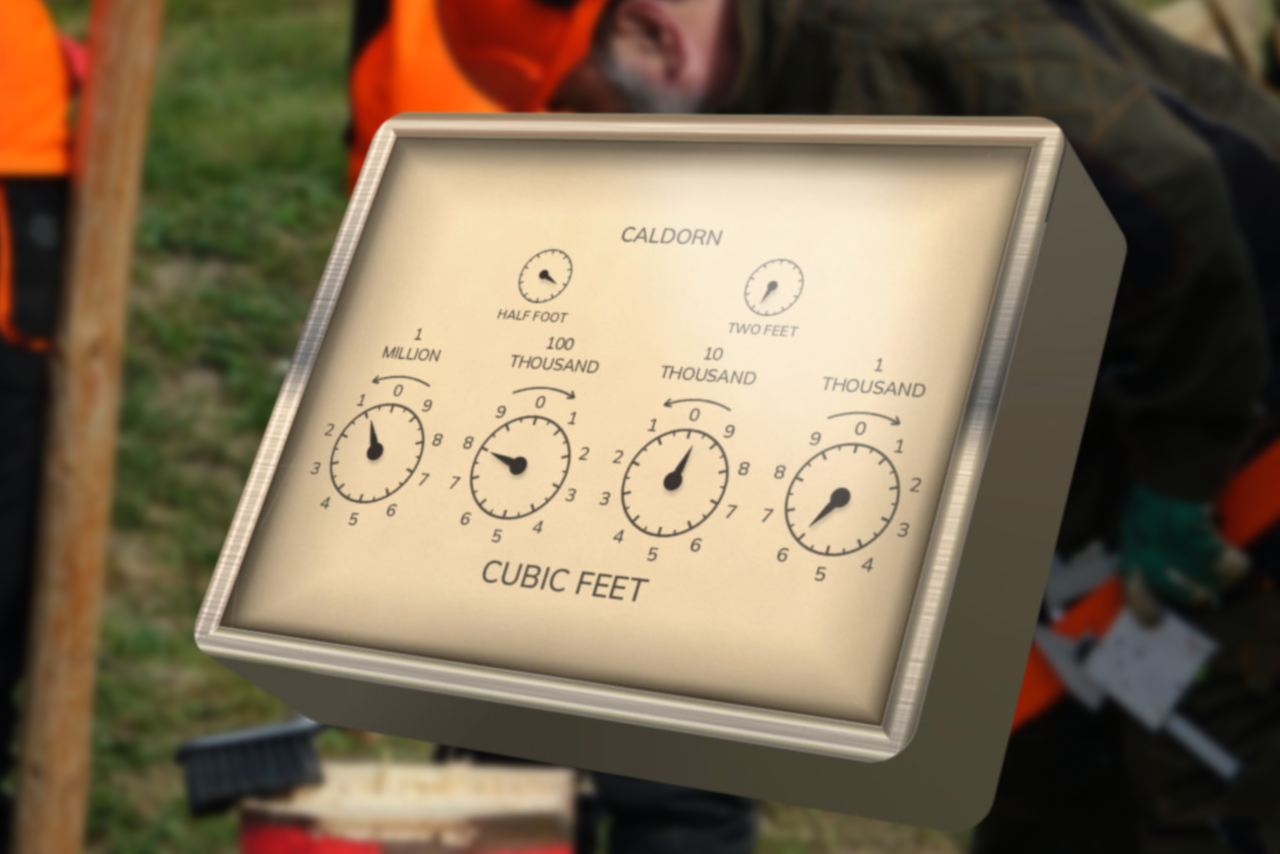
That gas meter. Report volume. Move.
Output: 79600 ft³
